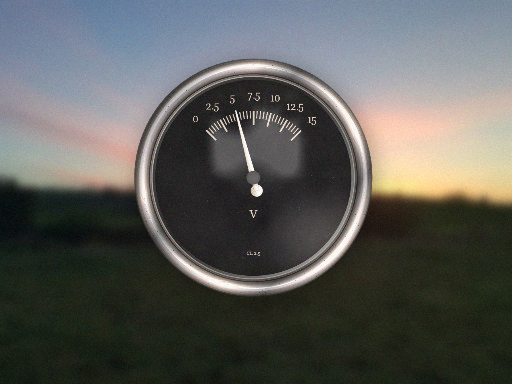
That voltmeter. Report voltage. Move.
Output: 5 V
